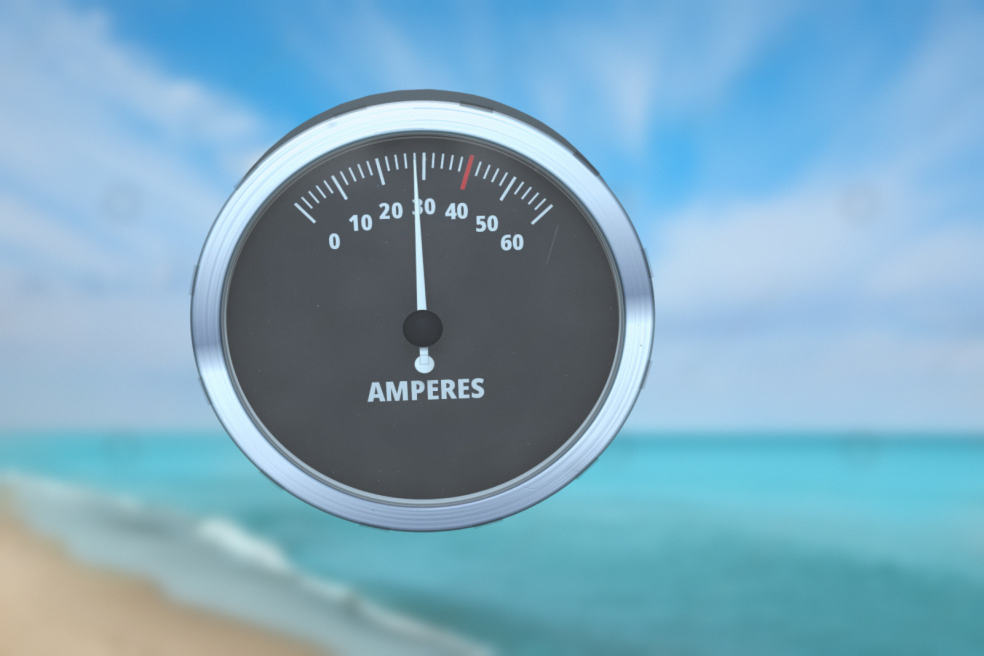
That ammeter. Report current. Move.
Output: 28 A
